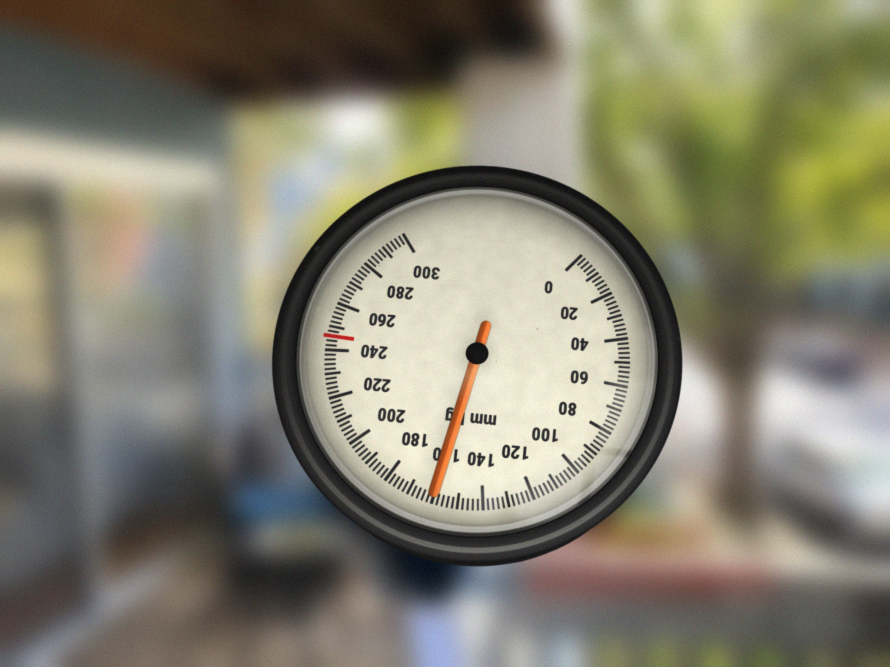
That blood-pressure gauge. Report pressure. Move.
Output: 160 mmHg
